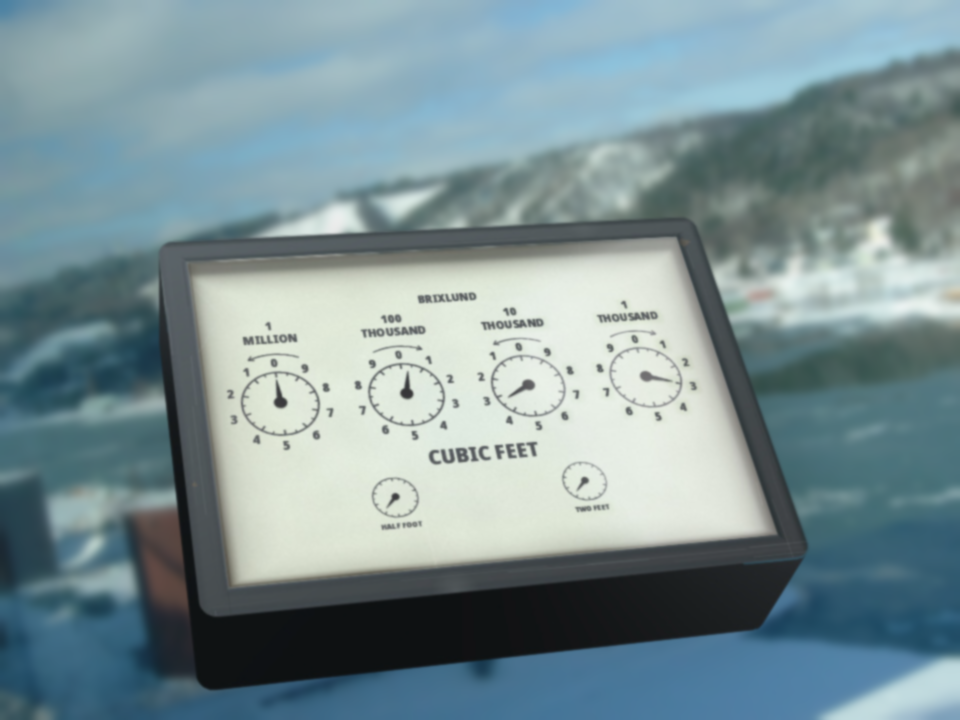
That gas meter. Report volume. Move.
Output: 3300 ft³
